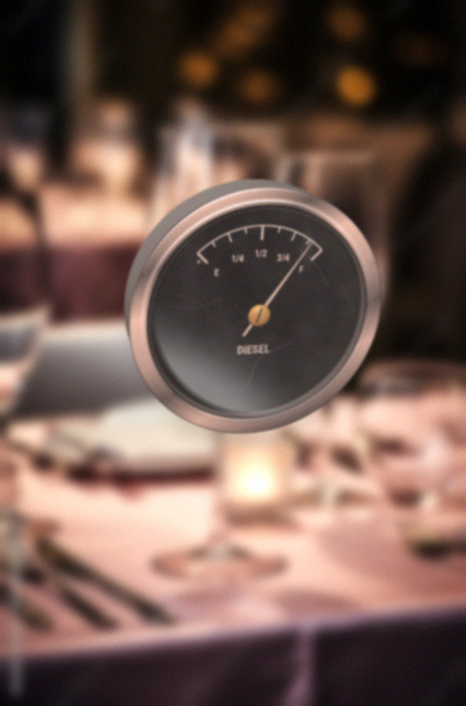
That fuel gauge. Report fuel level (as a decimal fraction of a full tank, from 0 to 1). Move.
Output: 0.875
